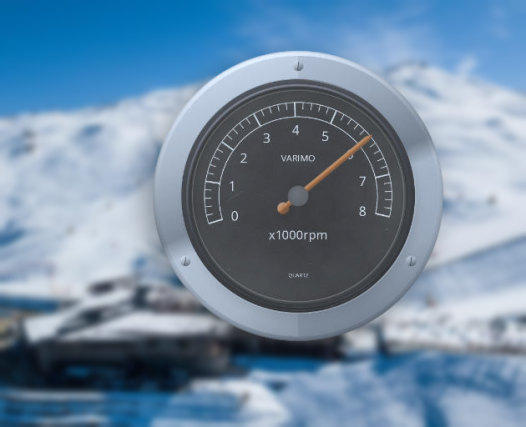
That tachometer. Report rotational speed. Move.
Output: 6000 rpm
